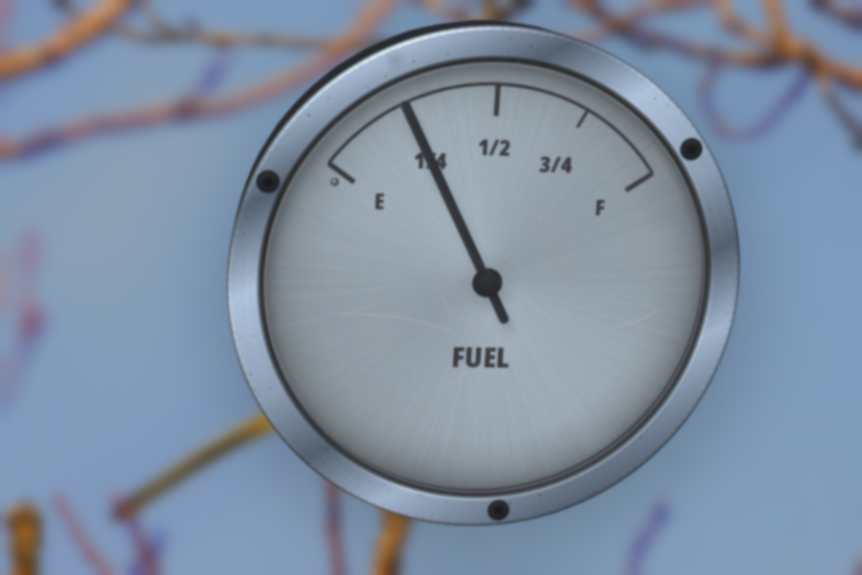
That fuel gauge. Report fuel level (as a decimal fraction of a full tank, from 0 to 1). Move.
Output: 0.25
